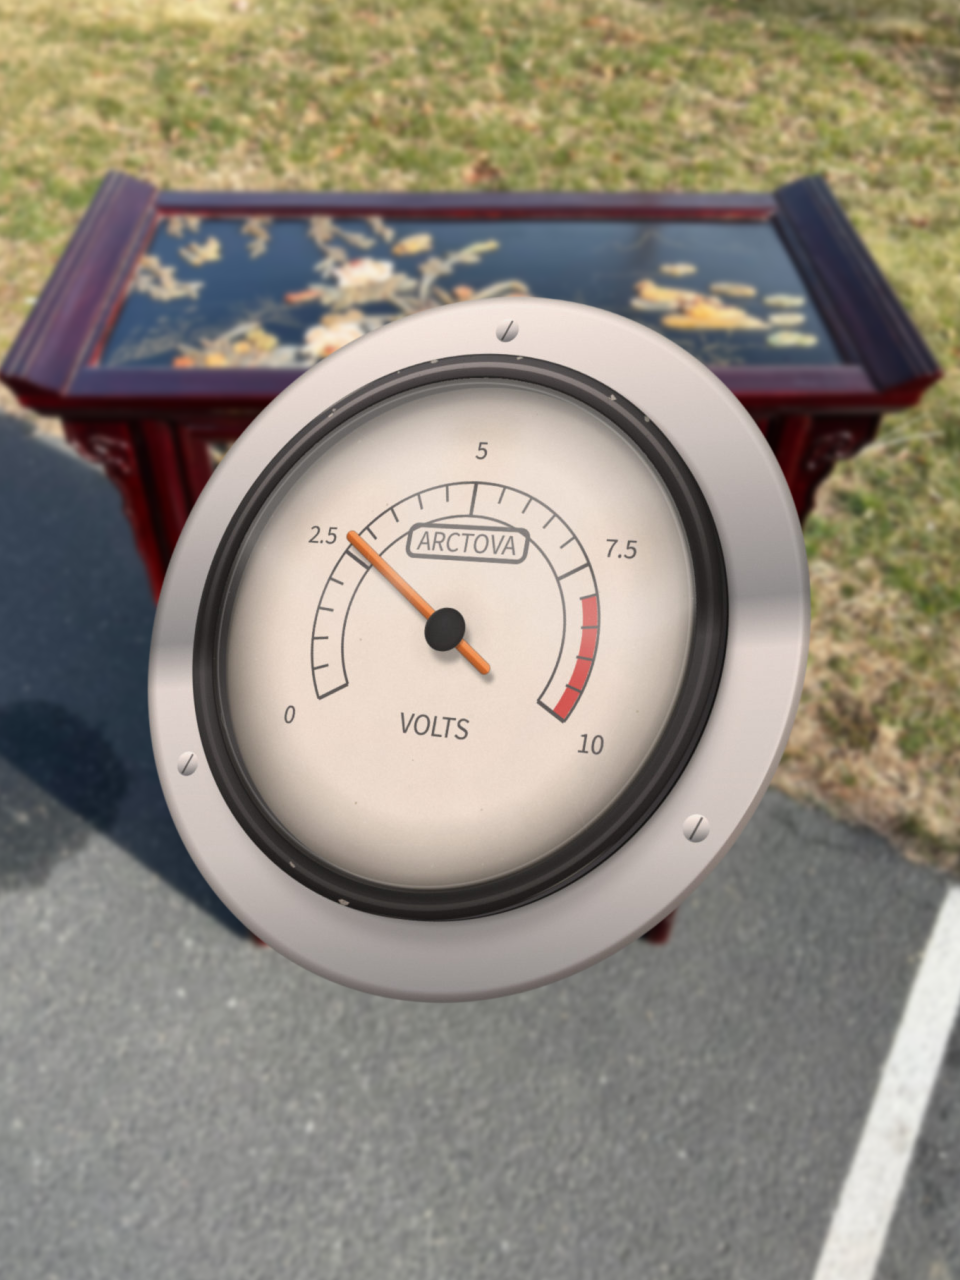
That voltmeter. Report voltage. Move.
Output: 2.75 V
